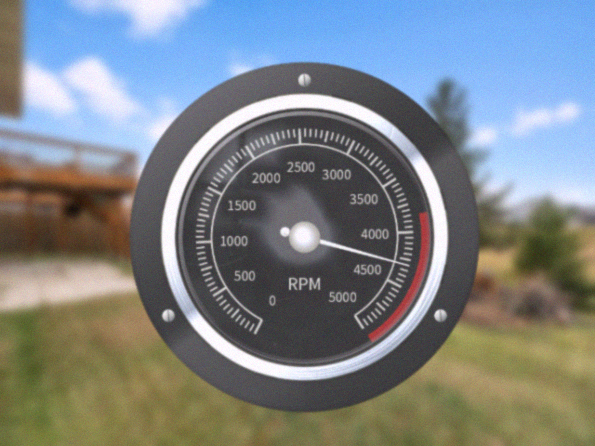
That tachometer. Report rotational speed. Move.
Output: 4300 rpm
